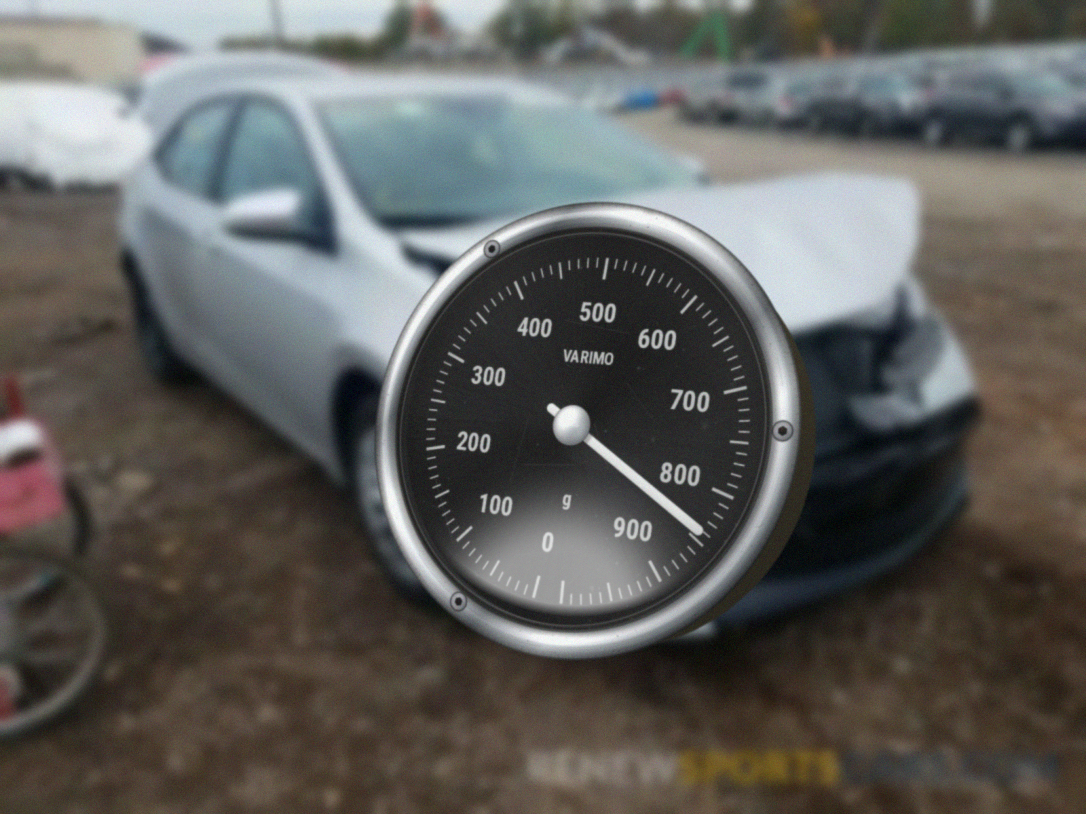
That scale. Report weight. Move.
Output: 840 g
